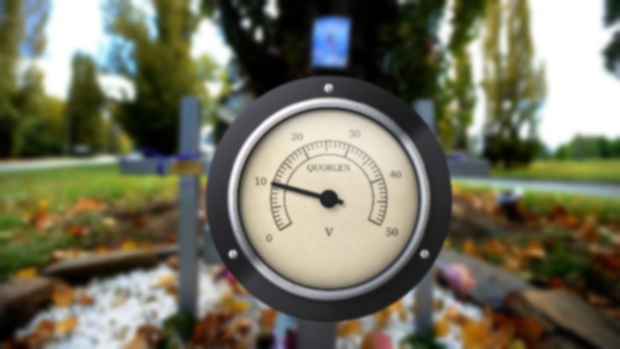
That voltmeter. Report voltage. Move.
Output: 10 V
